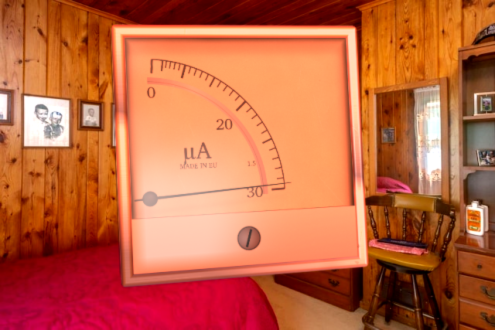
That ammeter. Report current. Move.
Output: 29.5 µA
